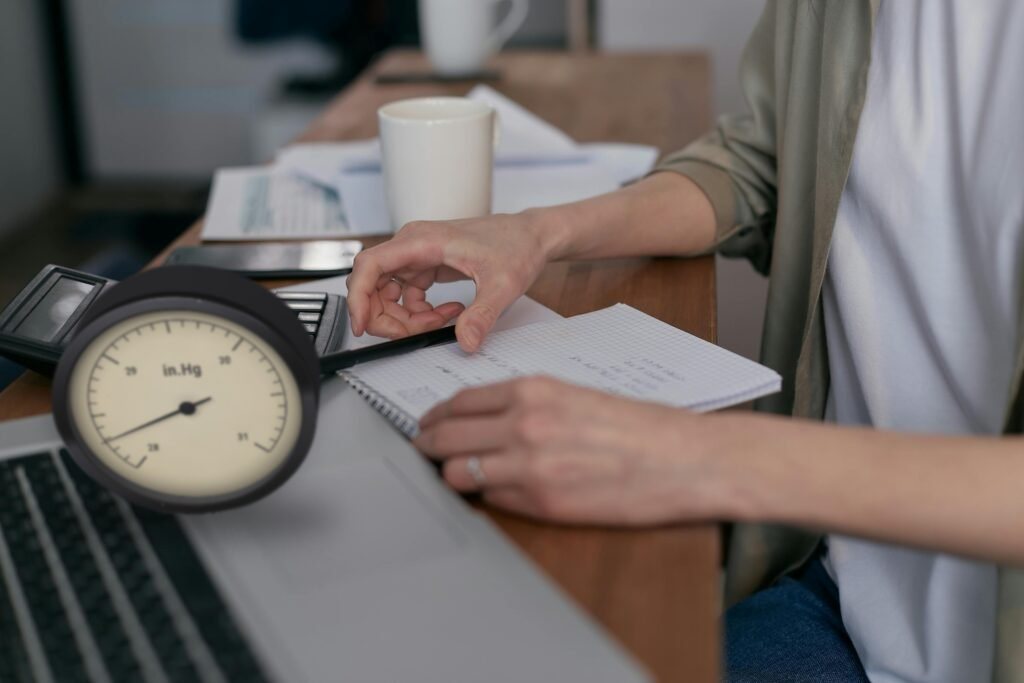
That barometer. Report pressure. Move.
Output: 28.3 inHg
